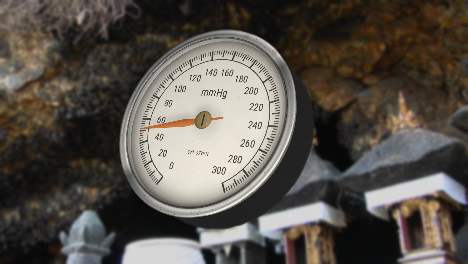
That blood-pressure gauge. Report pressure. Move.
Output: 50 mmHg
